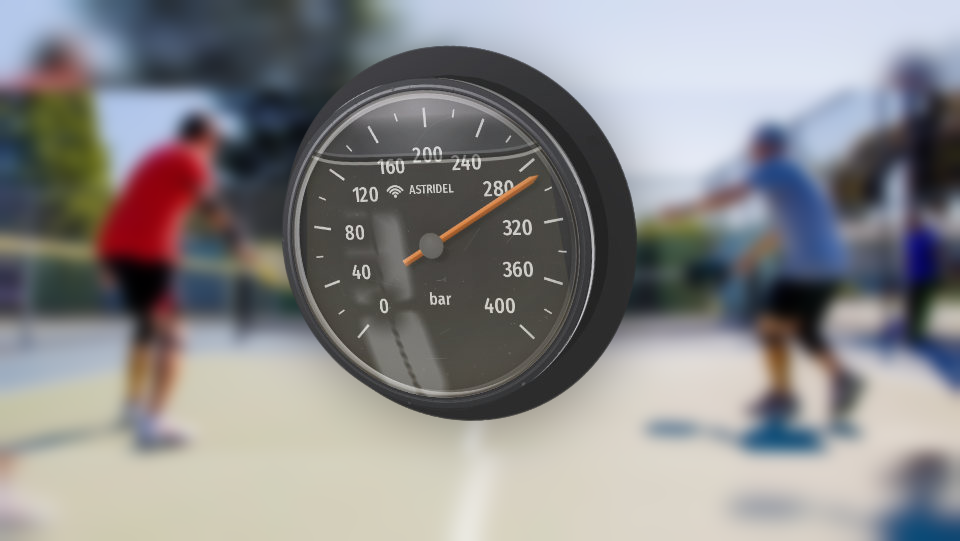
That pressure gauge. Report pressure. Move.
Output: 290 bar
